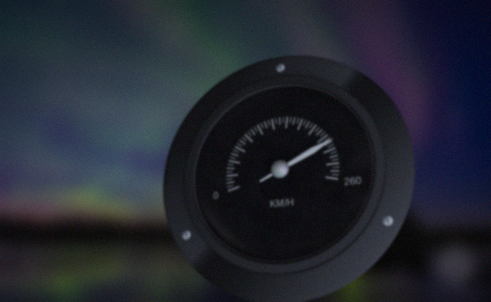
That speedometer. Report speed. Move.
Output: 210 km/h
